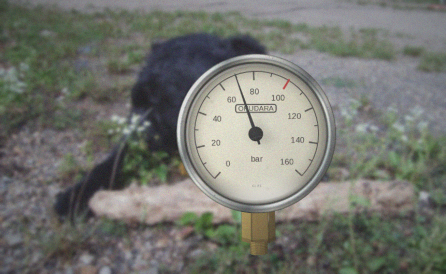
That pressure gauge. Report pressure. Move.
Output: 70 bar
